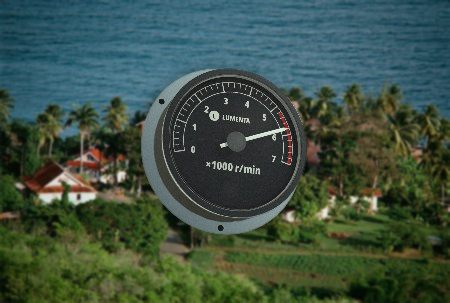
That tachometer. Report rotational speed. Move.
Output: 5800 rpm
